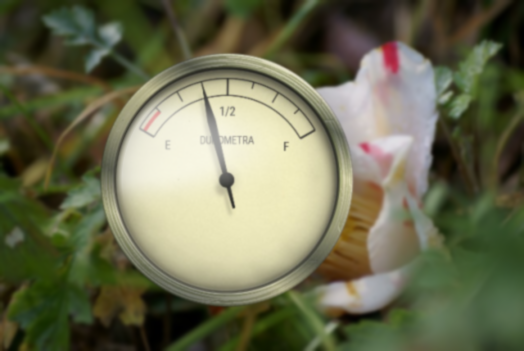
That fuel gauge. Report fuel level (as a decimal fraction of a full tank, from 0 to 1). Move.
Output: 0.375
